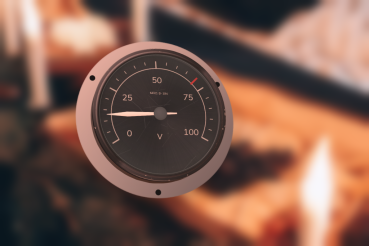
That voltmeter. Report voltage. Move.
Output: 12.5 V
